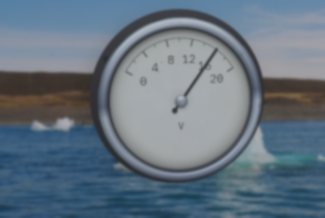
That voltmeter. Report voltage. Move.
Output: 16 V
